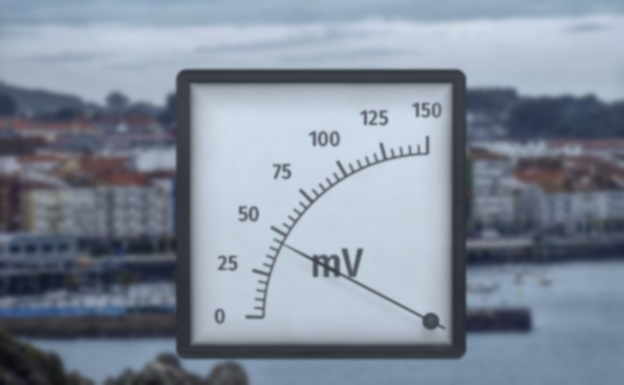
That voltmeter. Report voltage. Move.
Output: 45 mV
